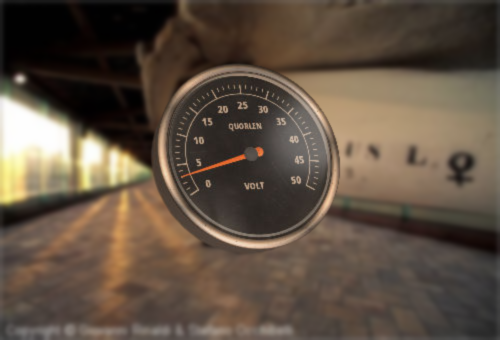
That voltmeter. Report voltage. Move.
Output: 3 V
